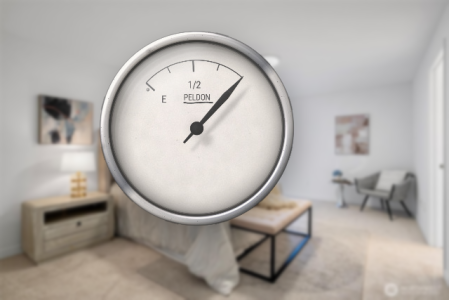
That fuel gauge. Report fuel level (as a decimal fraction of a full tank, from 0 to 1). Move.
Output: 1
